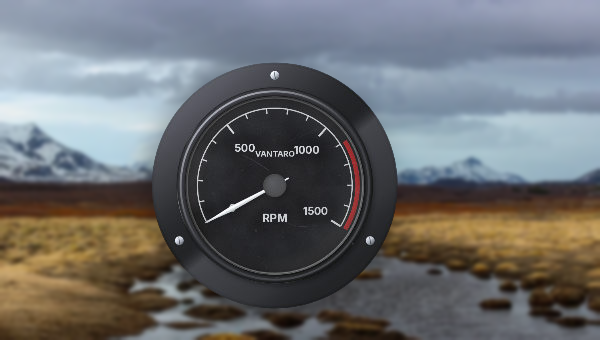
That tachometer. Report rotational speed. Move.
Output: 0 rpm
